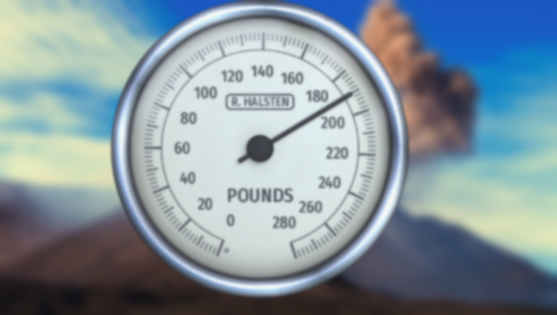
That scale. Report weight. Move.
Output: 190 lb
